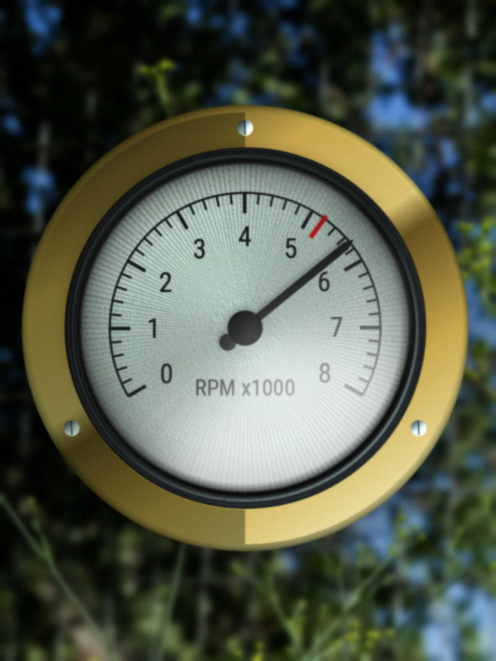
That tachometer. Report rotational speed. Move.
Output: 5700 rpm
